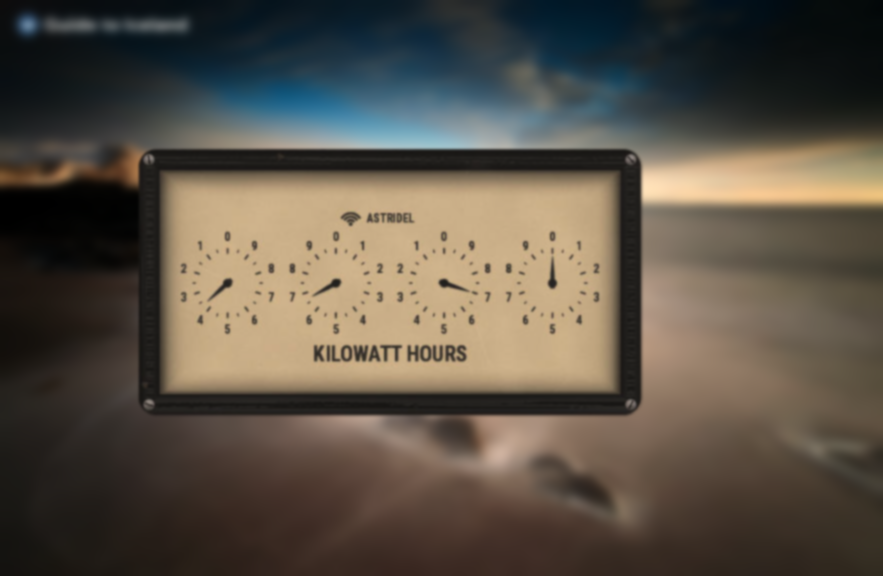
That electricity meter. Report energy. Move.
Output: 3670 kWh
